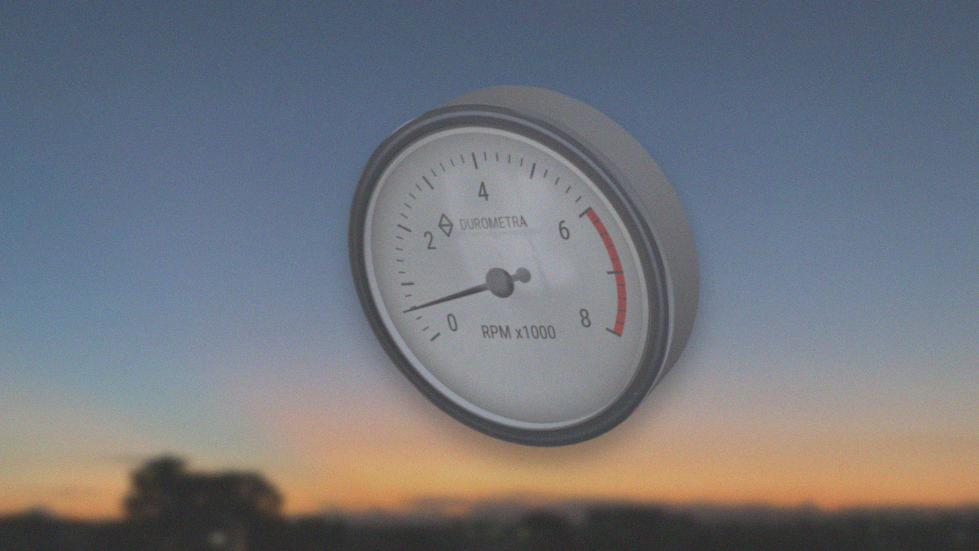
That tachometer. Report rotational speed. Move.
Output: 600 rpm
